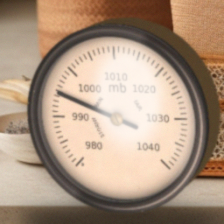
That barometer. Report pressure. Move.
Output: 995 mbar
